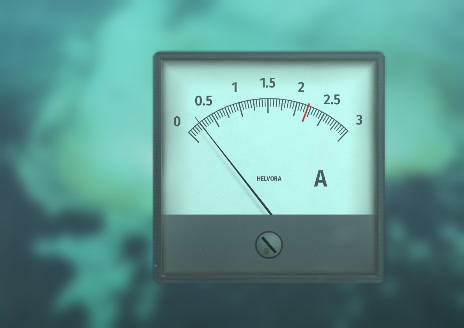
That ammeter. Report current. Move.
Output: 0.25 A
